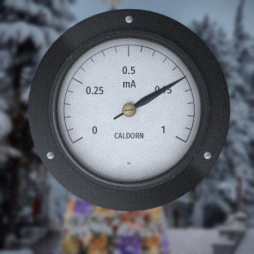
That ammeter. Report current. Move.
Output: 0.75 mA
